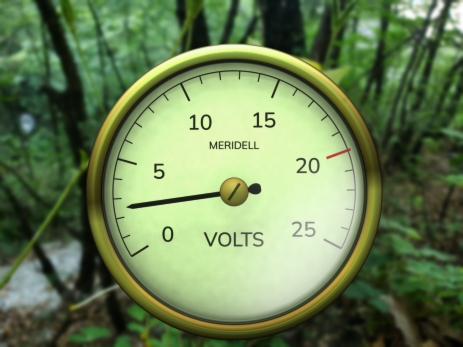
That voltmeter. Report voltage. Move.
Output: 2.5 V
